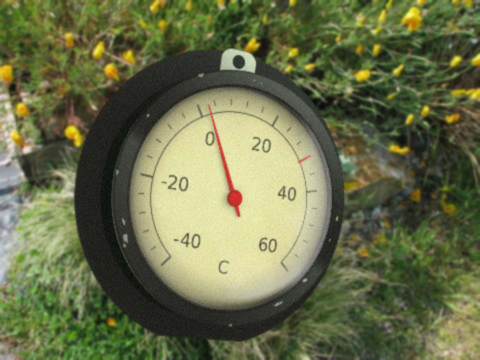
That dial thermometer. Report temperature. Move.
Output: 2 °C
